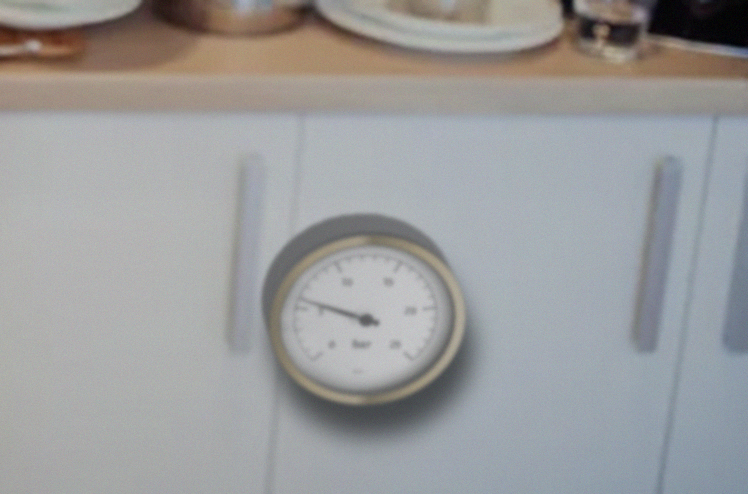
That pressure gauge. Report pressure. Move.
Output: 6 bar
